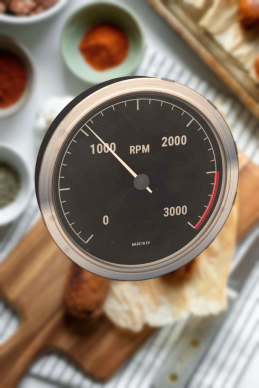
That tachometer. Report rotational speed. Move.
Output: 1050 rpm
